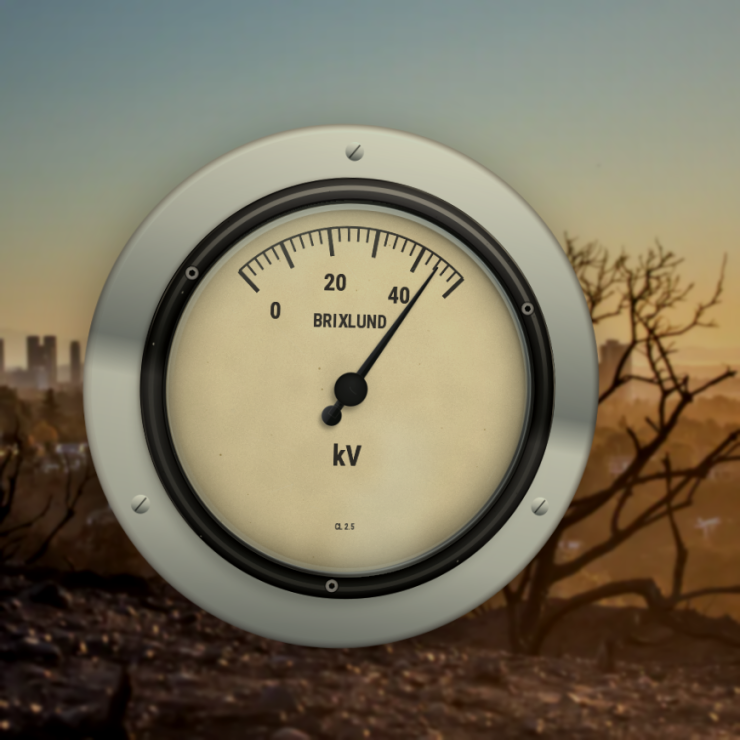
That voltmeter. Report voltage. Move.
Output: 44 kV
